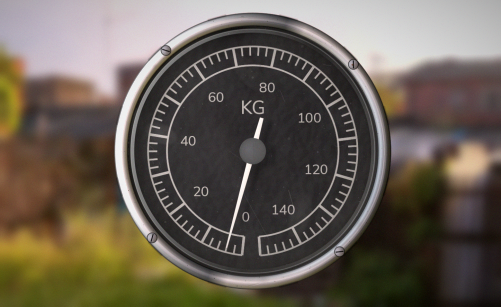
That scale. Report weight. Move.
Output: 4 kg
